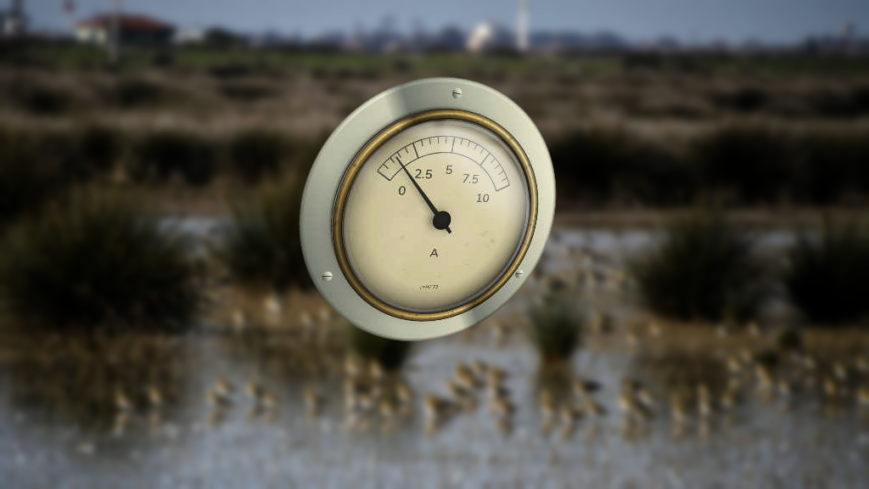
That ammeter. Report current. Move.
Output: 1.25 A
